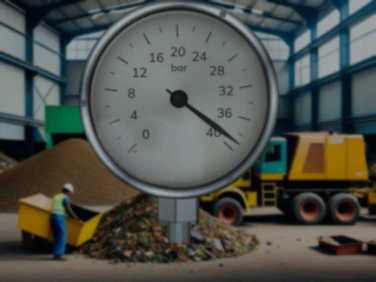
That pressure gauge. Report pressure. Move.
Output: 39 bar
